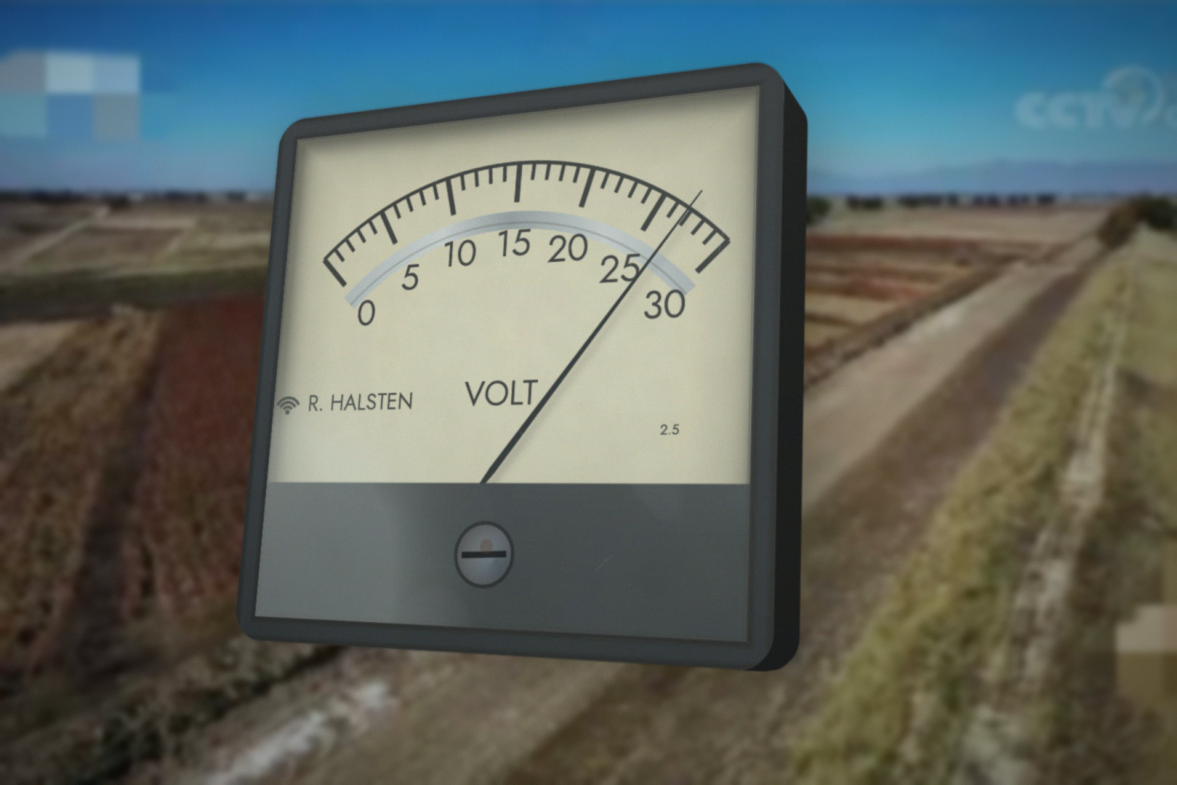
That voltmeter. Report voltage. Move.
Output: 27 V
